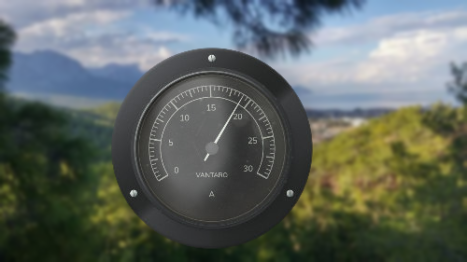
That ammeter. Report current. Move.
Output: 19 A
